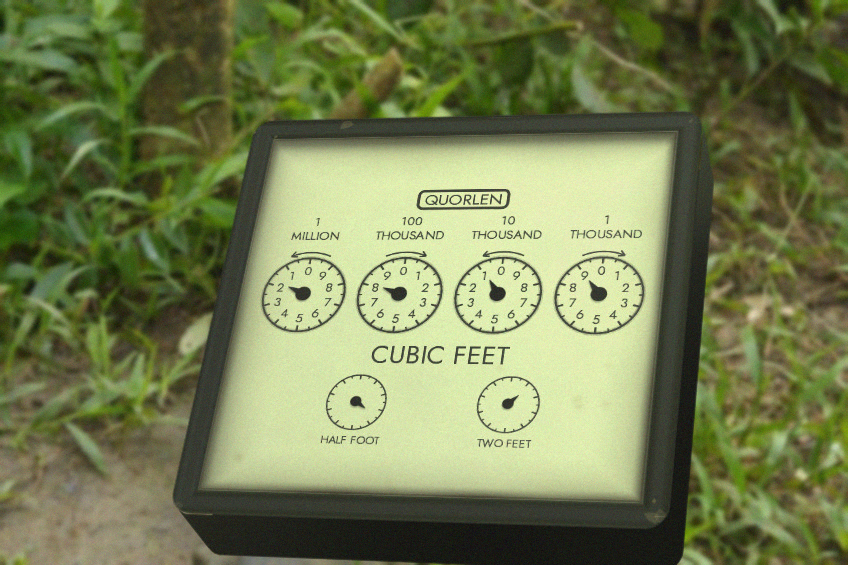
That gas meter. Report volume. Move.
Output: 180900 ft³
